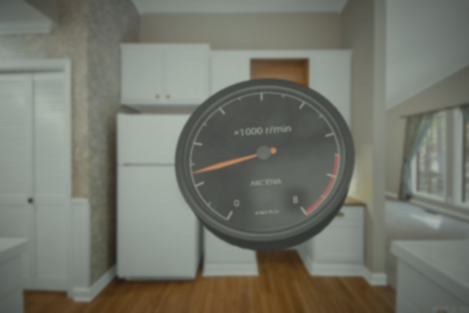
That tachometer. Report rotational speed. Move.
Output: 1250 rpm
